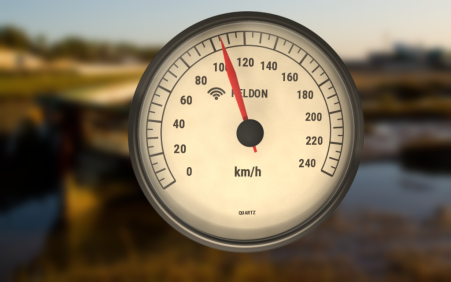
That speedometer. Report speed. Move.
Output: 105 km/h
